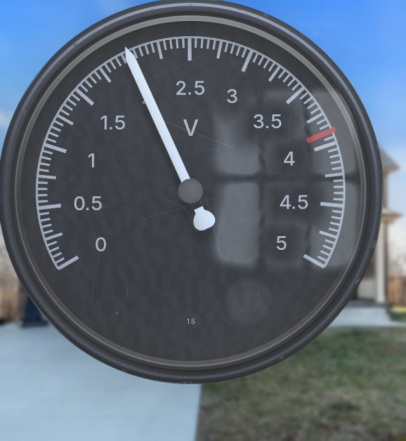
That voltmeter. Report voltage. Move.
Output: 2 V
